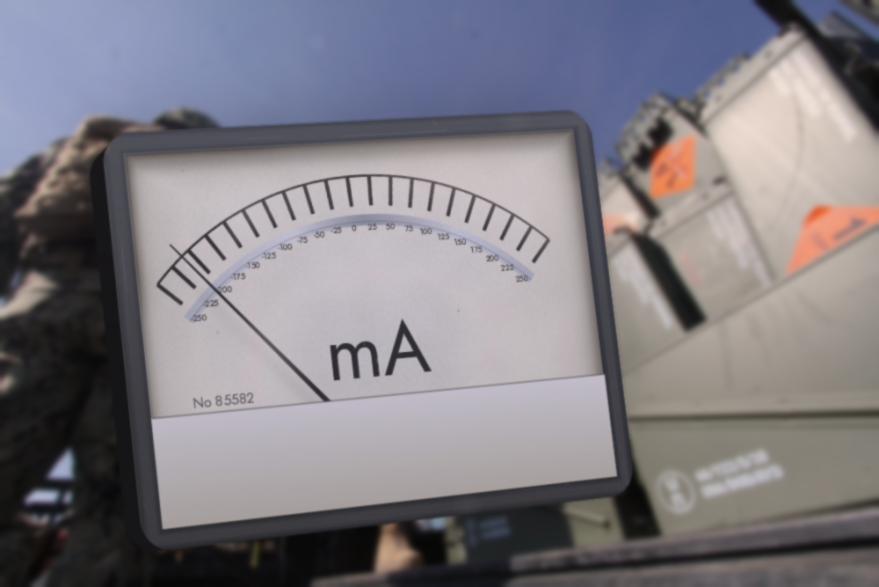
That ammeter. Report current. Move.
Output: -212.5 mA
